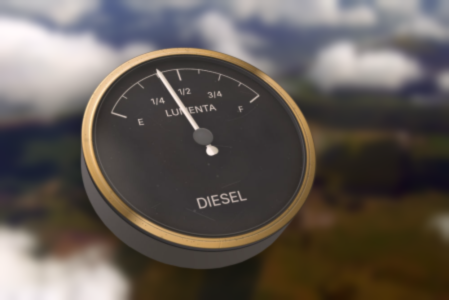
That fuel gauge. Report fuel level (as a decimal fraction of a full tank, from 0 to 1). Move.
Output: 0.375
